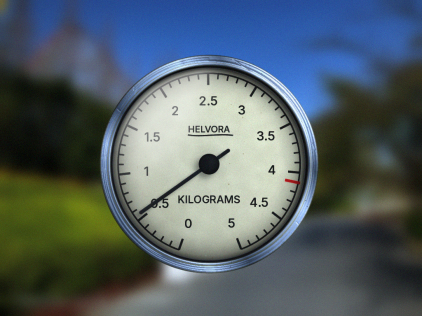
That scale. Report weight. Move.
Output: 0.55 kg
